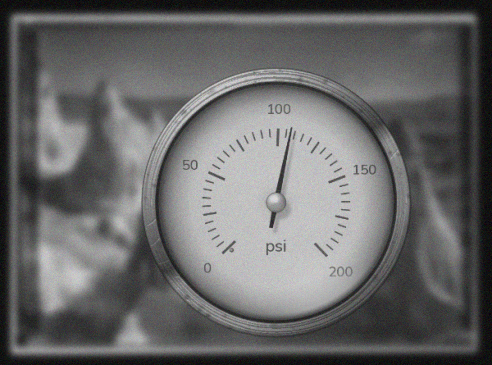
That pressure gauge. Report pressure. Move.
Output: 107.5 psi
